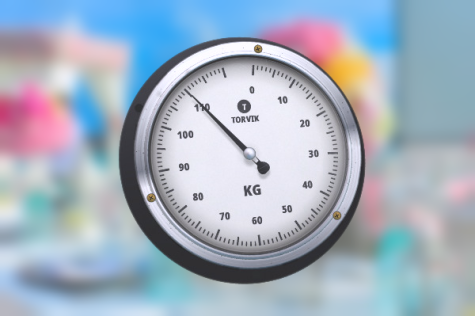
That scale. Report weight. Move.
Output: 110 kg
